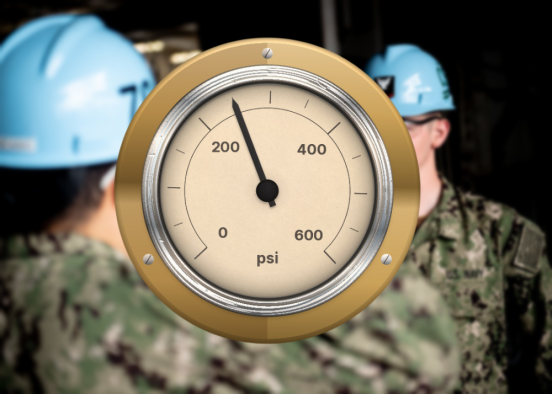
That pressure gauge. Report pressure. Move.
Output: 250 psi
